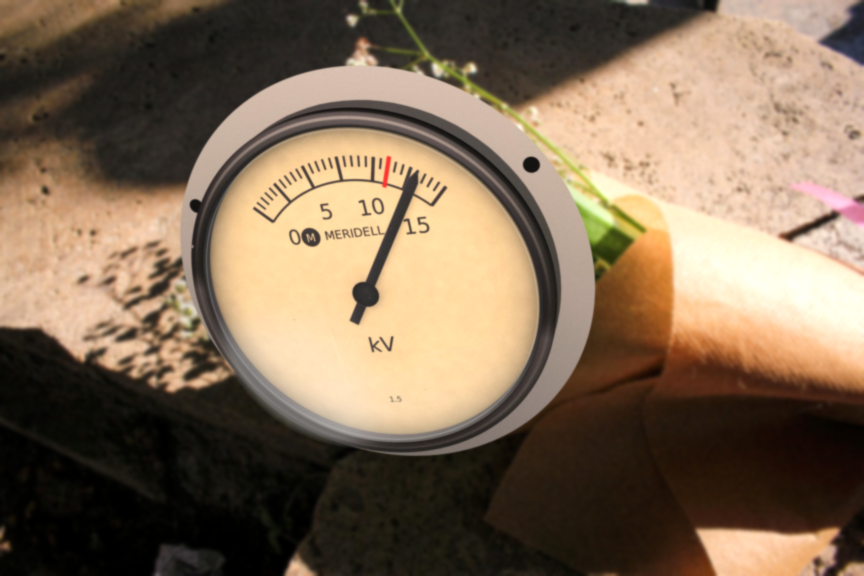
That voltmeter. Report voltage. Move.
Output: 13 kV
